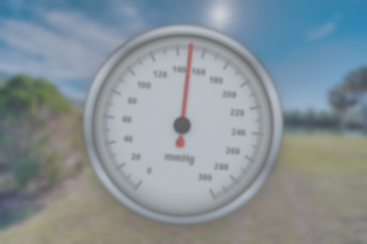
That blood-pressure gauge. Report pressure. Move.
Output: 150 mmHg
